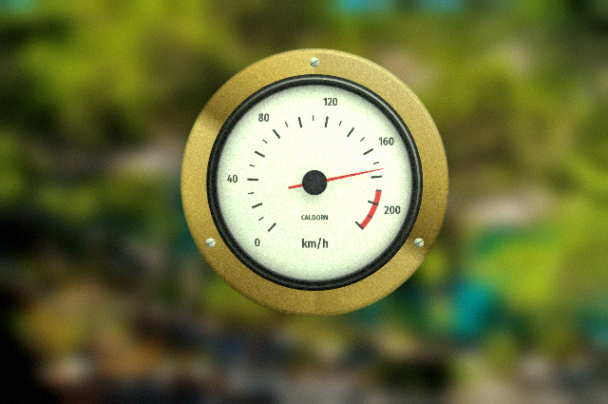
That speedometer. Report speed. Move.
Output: 175 km/h
